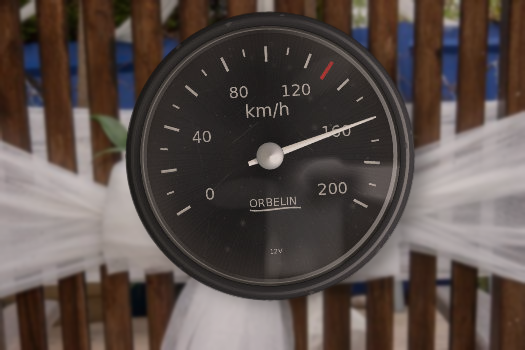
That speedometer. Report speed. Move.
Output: 160 km/h
